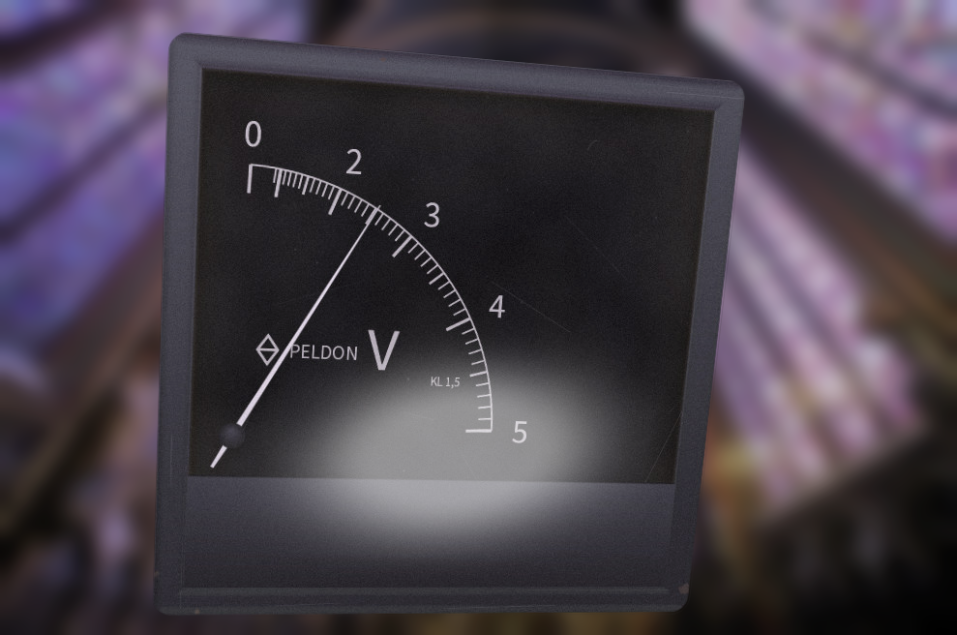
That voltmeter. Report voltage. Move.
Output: 2.5 V
